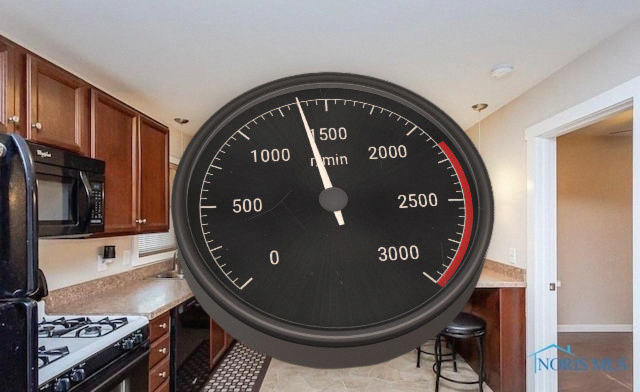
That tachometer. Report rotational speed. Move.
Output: 1350 rpm
